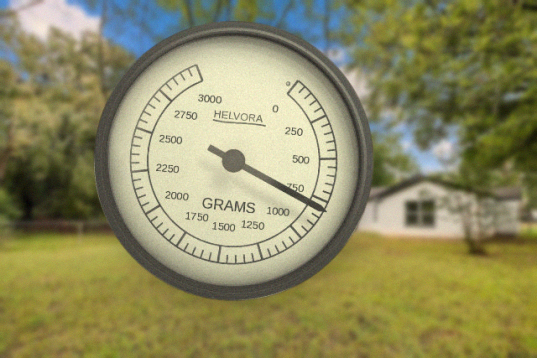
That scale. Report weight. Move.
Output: 800 g
